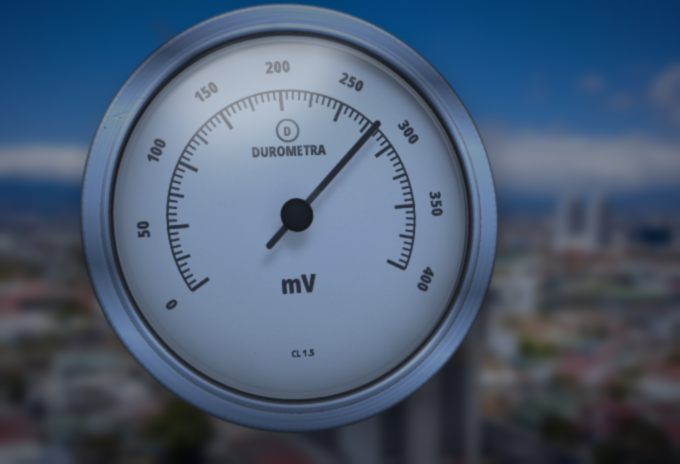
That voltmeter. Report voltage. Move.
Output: 280 mV
